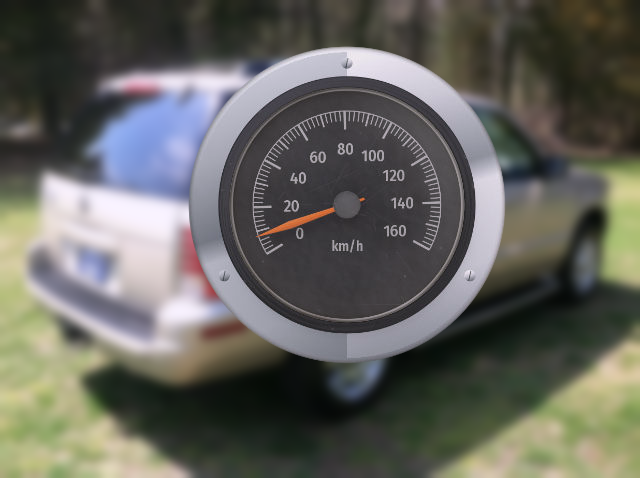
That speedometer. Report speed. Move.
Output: 8 km/h
